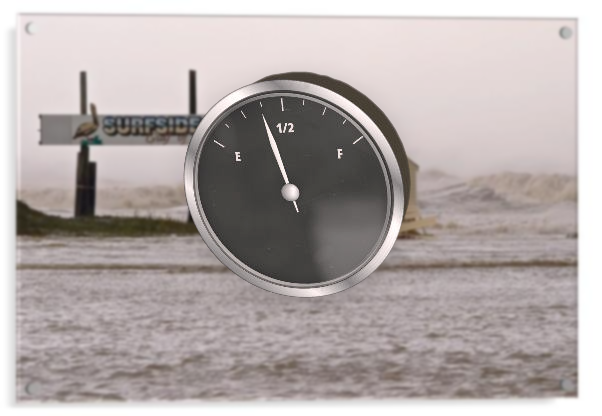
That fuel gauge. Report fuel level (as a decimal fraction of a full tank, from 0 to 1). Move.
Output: 0.375
